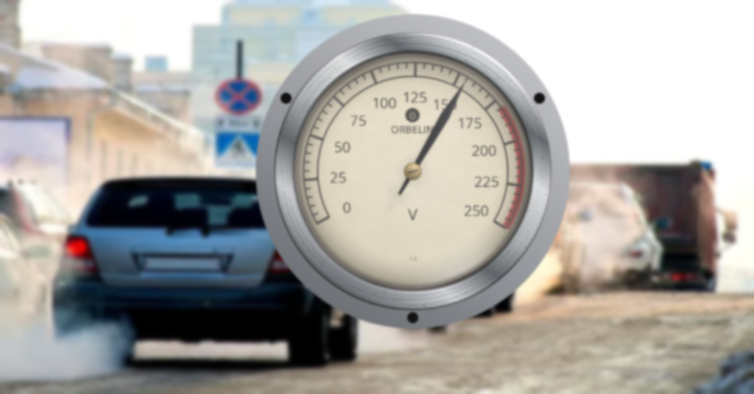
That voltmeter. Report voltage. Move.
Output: 155 V
